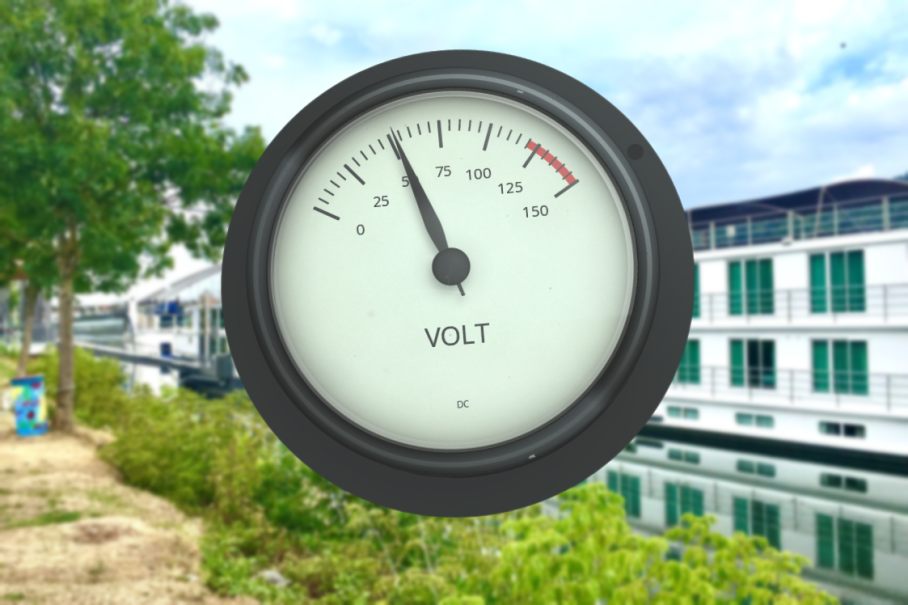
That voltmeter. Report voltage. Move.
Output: 52.5 V
